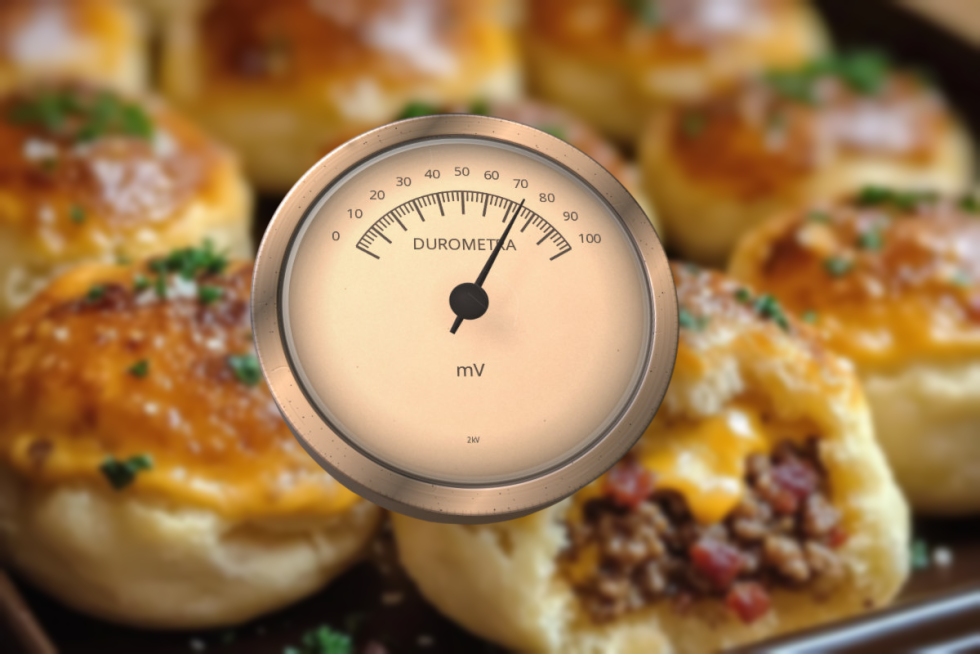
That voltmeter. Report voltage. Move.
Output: 74 mV
